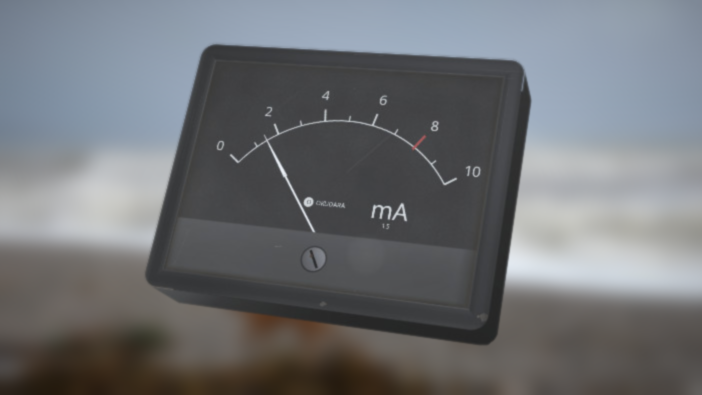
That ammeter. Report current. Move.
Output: 1.5 mA
